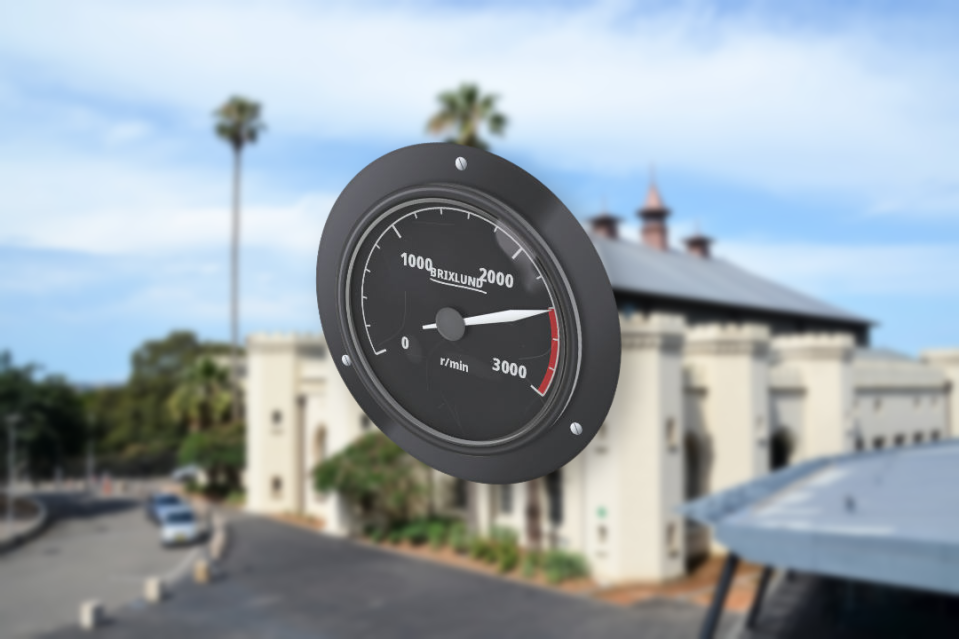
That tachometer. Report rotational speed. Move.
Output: 2400 rpm
